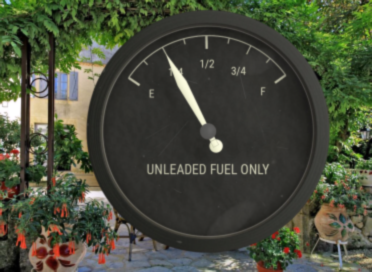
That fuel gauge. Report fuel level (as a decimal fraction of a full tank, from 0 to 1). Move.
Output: 0.25
